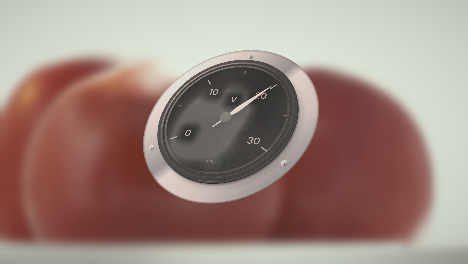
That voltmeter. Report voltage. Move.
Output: 20 V
